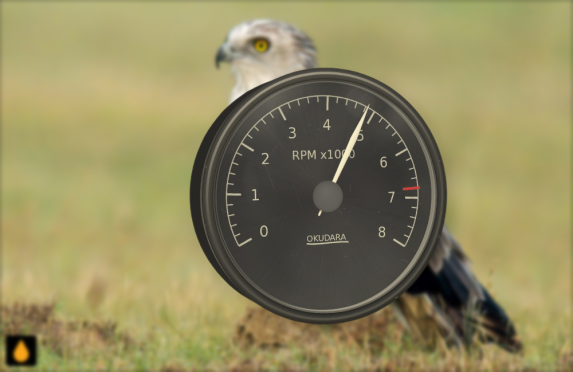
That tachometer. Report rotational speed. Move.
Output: 4800 rpm
